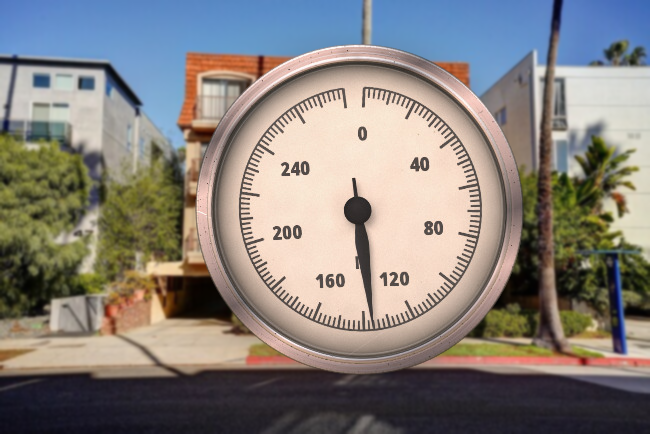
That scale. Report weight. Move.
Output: 136 lb
